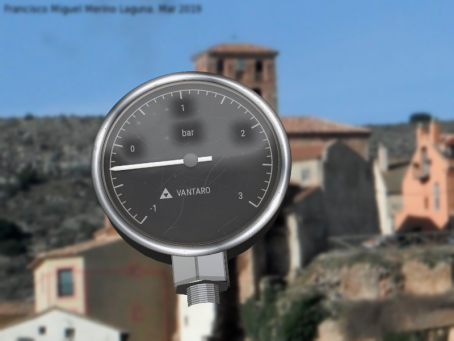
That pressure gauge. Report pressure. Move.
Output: -0.3 bar
